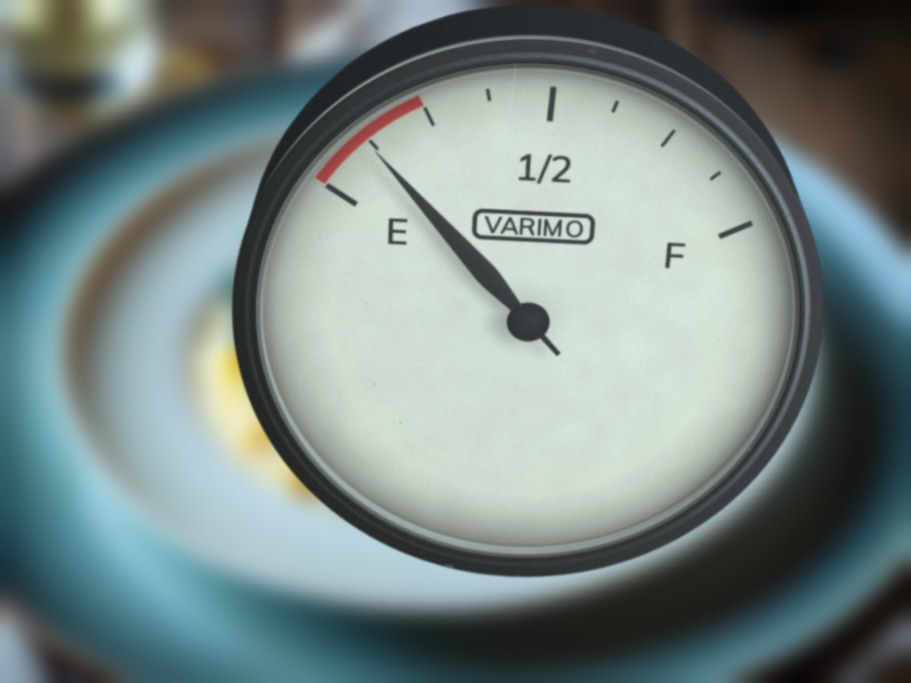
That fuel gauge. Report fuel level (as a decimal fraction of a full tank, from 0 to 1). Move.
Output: 0.125
